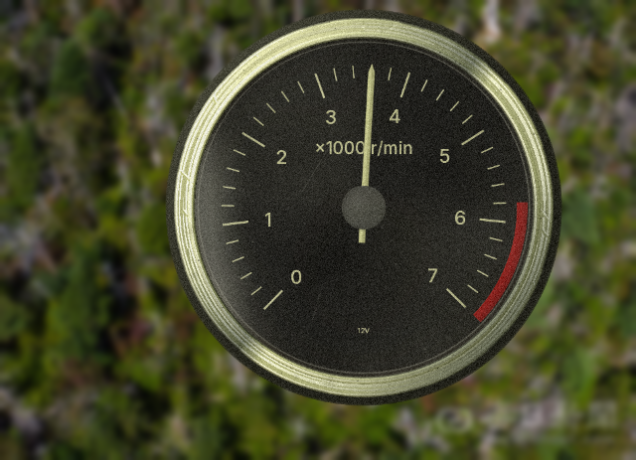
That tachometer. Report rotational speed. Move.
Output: 3600 rpm
